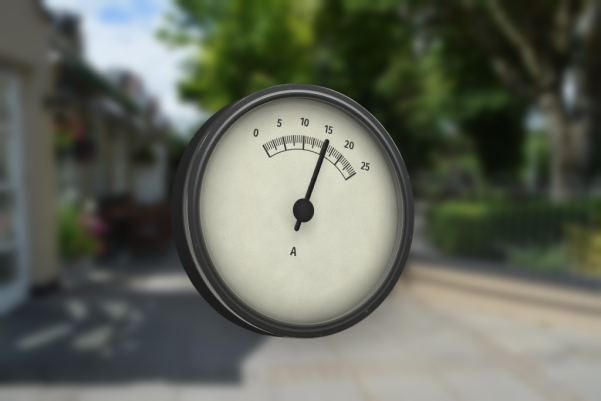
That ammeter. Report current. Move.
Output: 15 A
